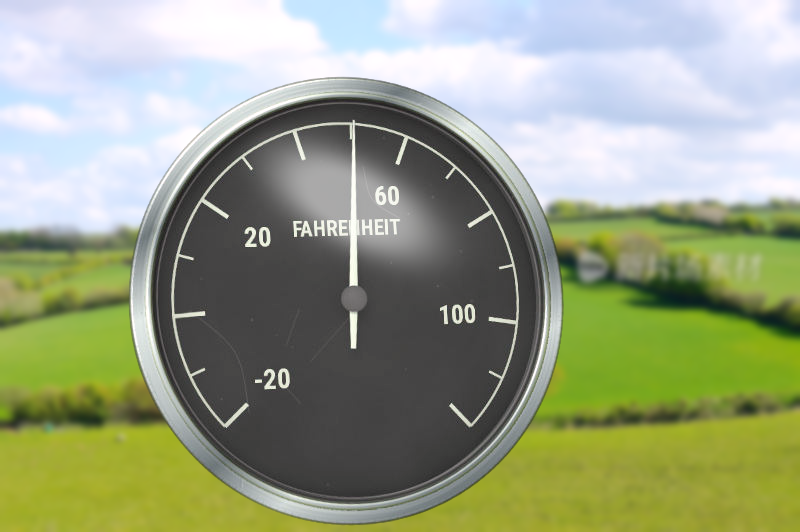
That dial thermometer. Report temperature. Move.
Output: 50 °F
